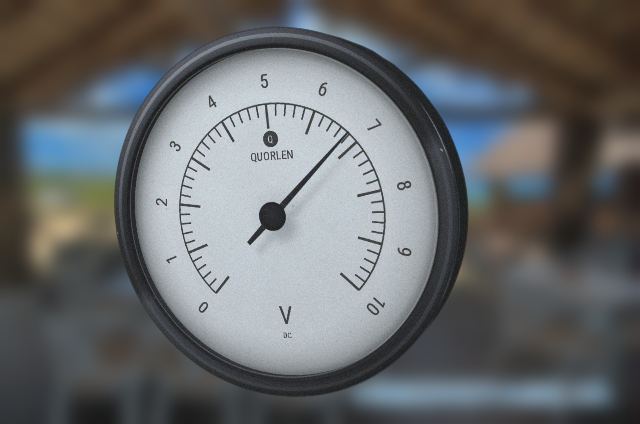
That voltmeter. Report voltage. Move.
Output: 6.8 V
